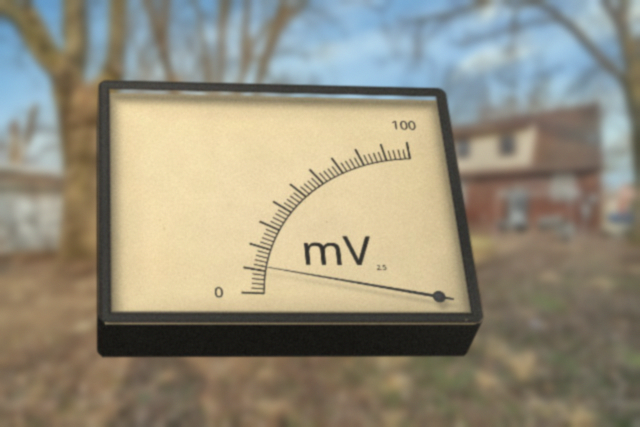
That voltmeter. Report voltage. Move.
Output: 10 mV
